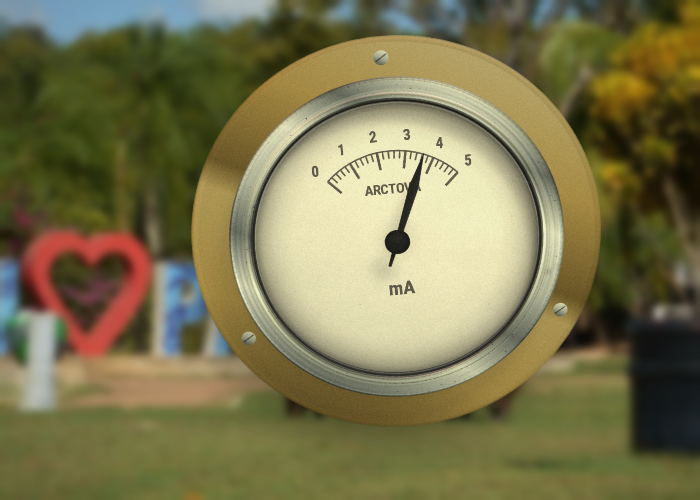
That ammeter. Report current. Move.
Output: 3.6 mA
